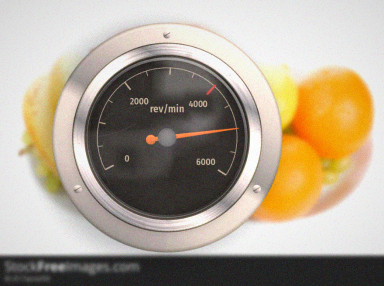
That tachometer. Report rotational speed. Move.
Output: 5000 rpm
